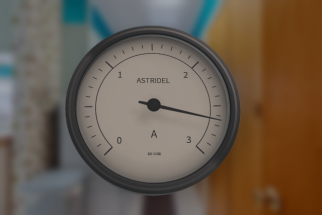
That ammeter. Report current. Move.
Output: 2.65 A
